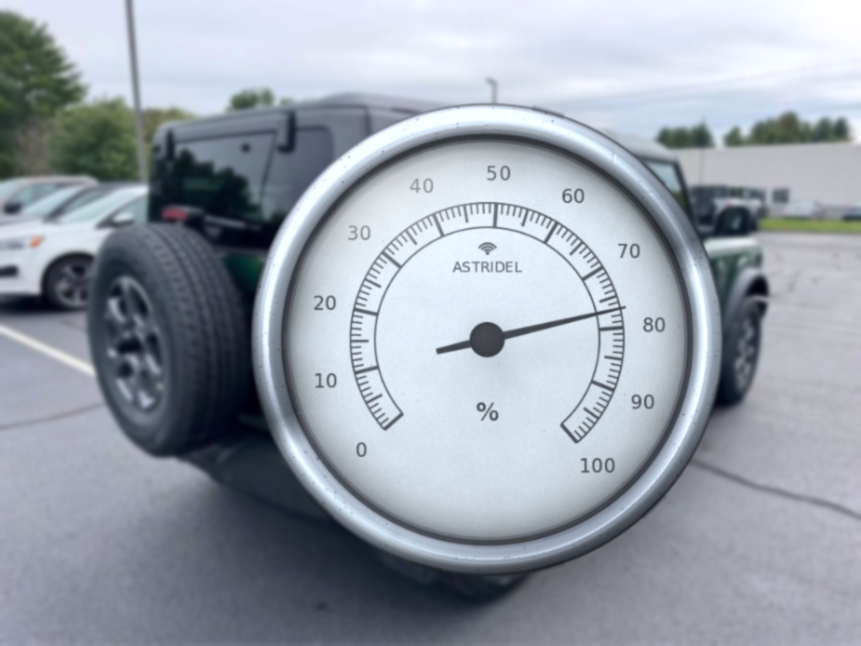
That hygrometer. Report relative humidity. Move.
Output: 77 %
